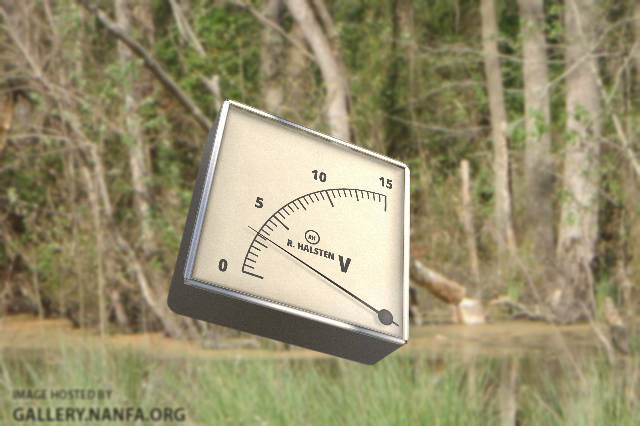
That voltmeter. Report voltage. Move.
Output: 3 V
